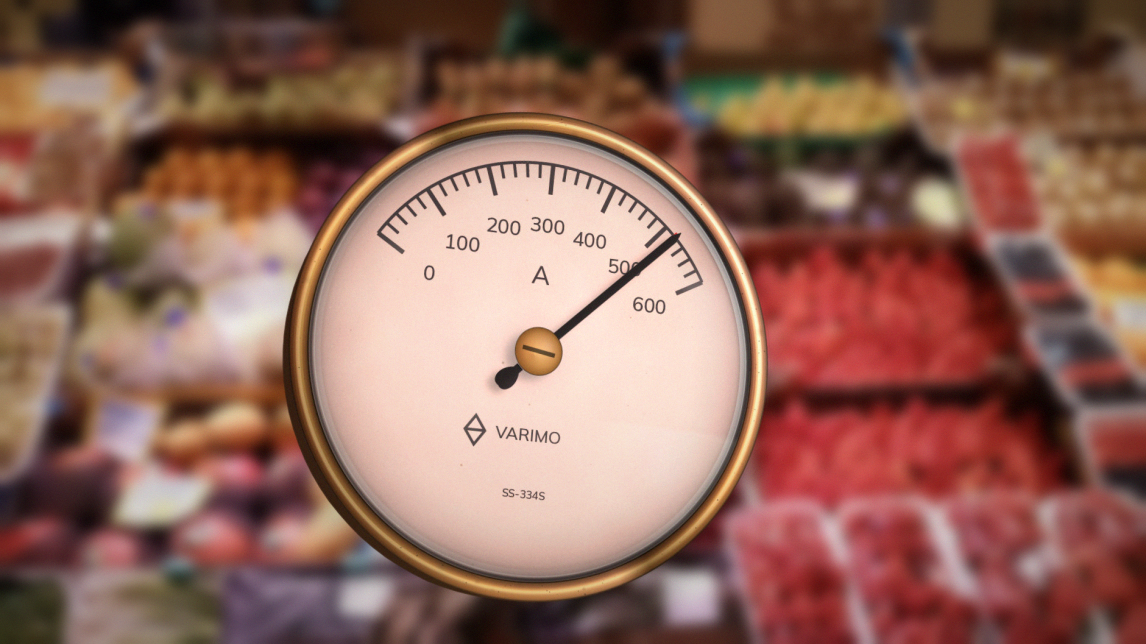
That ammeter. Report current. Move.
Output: 520 A
